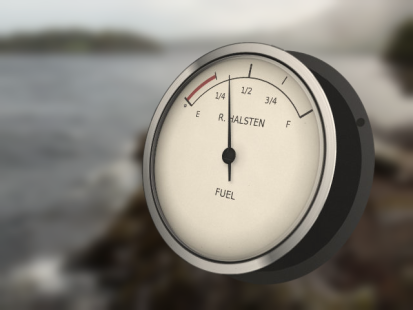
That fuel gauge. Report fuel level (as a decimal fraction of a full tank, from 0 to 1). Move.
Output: 0.375
